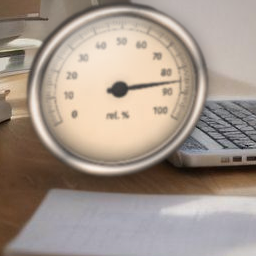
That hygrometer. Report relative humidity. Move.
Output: 85 %
